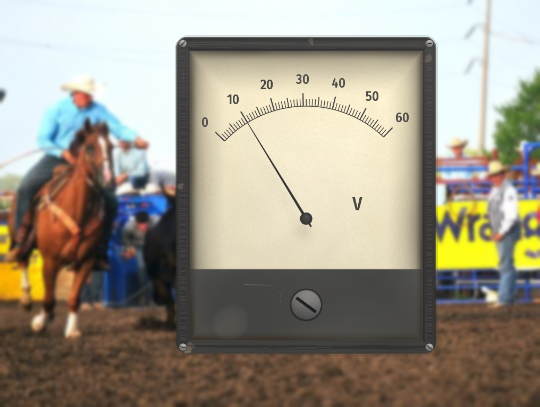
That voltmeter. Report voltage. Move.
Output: 10 V
